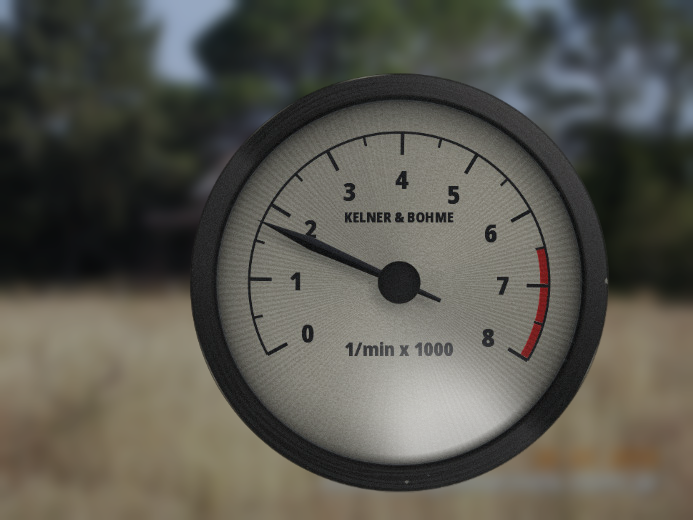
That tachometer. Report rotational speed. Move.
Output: 1750 rpm
